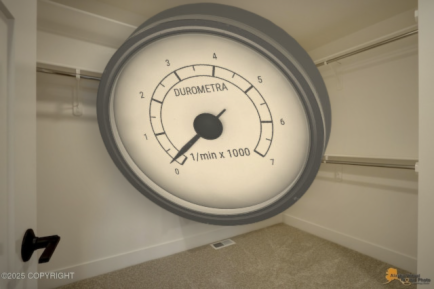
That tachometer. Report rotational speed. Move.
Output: 250 rpm
